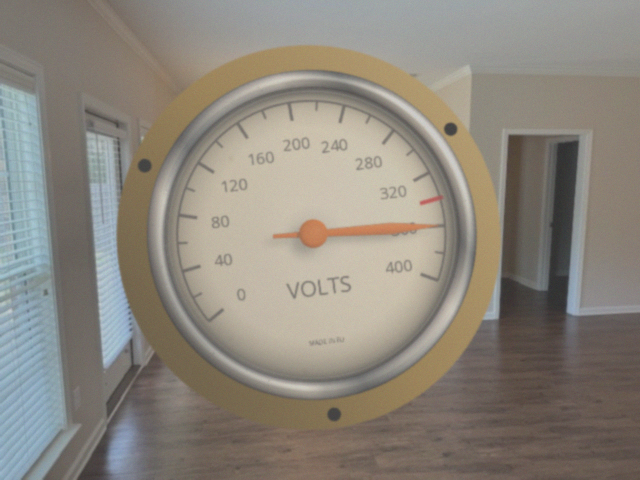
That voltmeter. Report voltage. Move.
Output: 360 V
